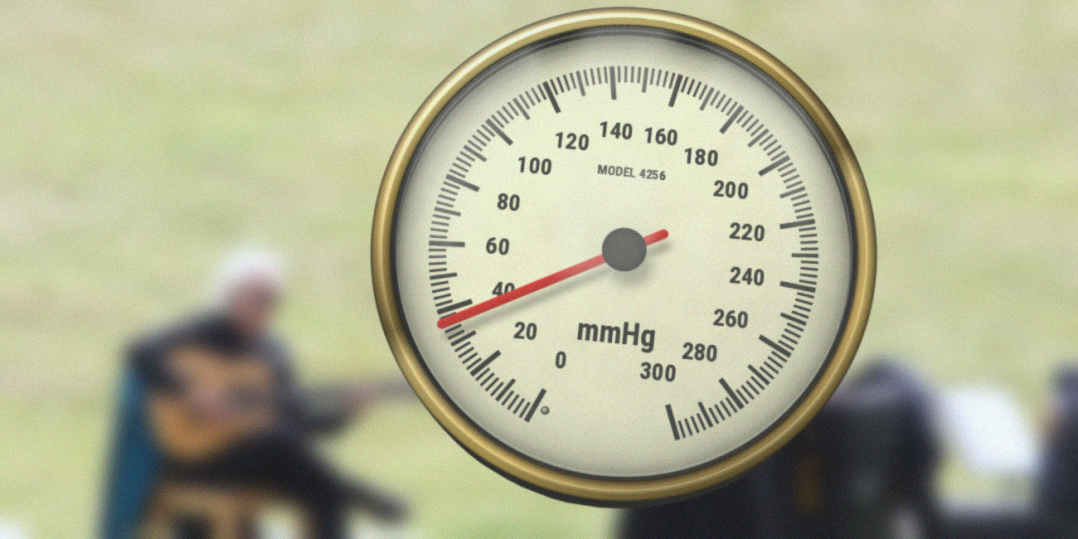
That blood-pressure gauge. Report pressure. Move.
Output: 36 mmHg
